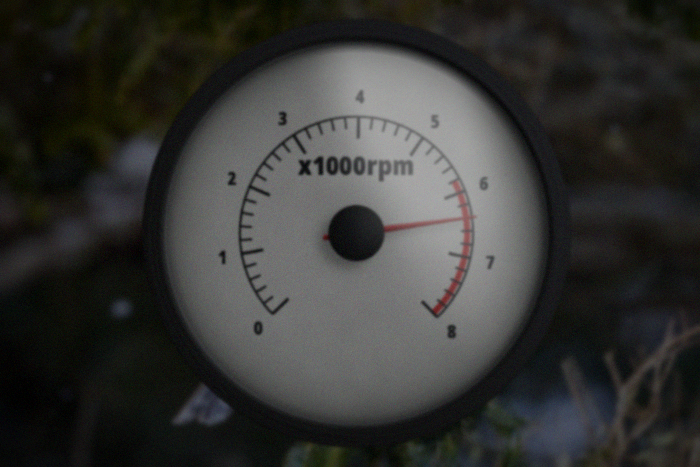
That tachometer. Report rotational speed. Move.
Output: 6400 rpm
